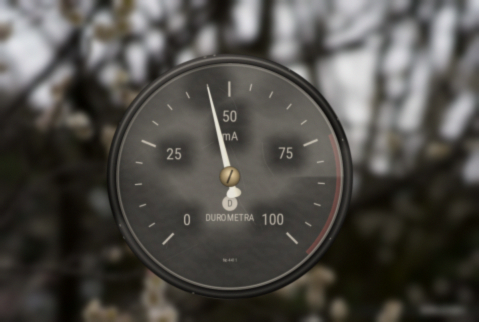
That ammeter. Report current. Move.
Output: 45 mA
